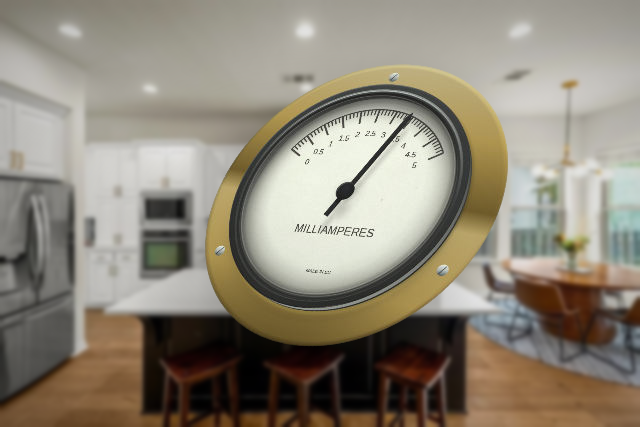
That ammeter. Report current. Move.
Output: 3.5 mA
